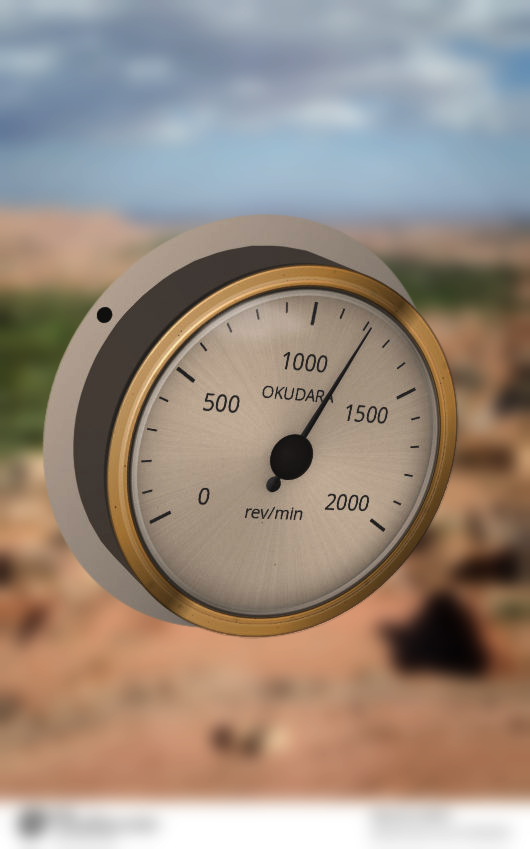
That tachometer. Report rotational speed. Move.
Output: 1200 rpm
